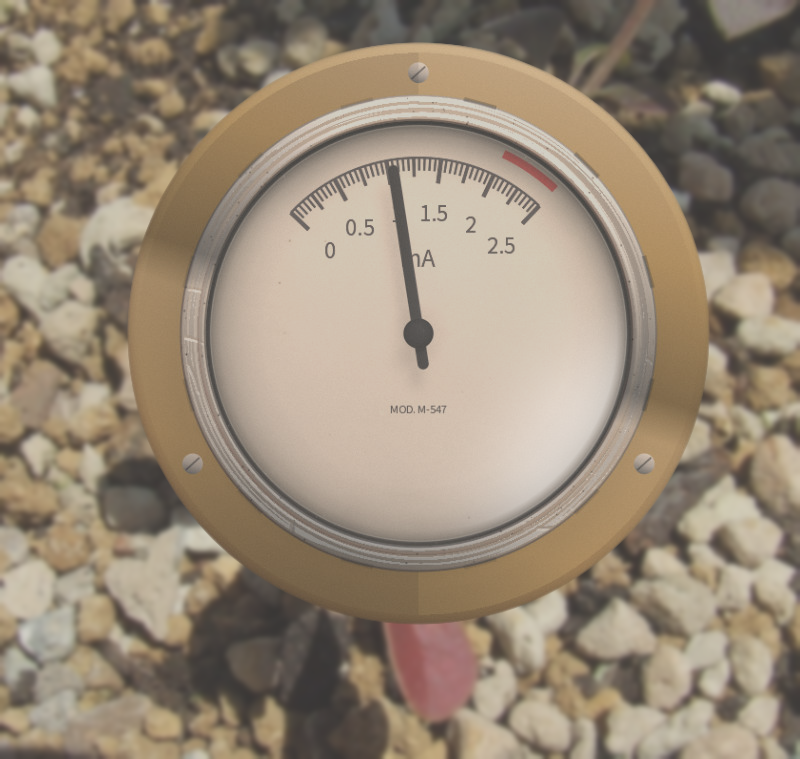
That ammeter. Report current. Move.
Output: 1.05 mA
